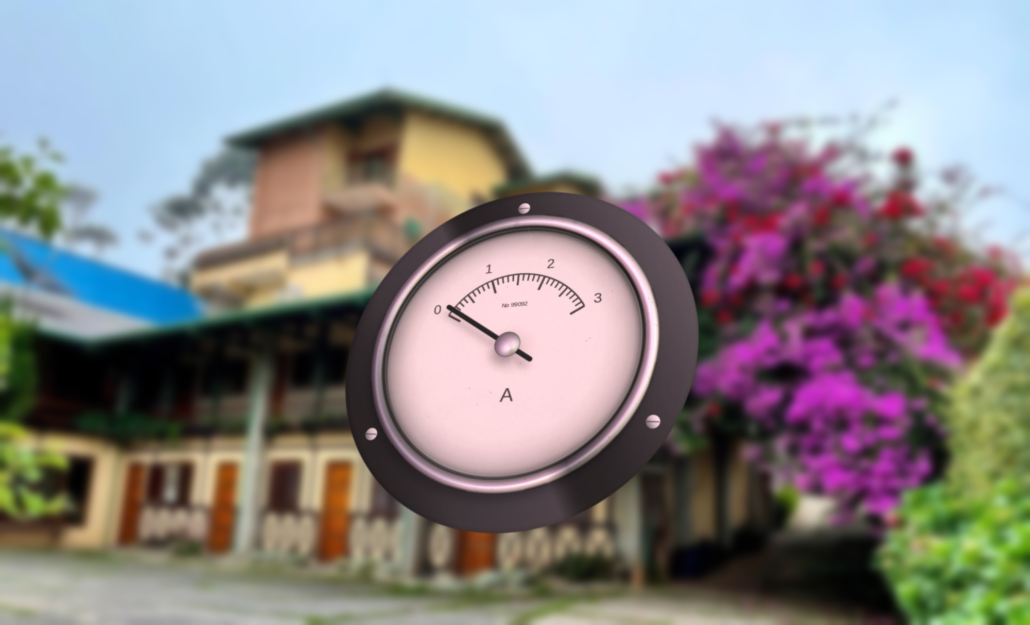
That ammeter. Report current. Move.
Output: 0.1 A
